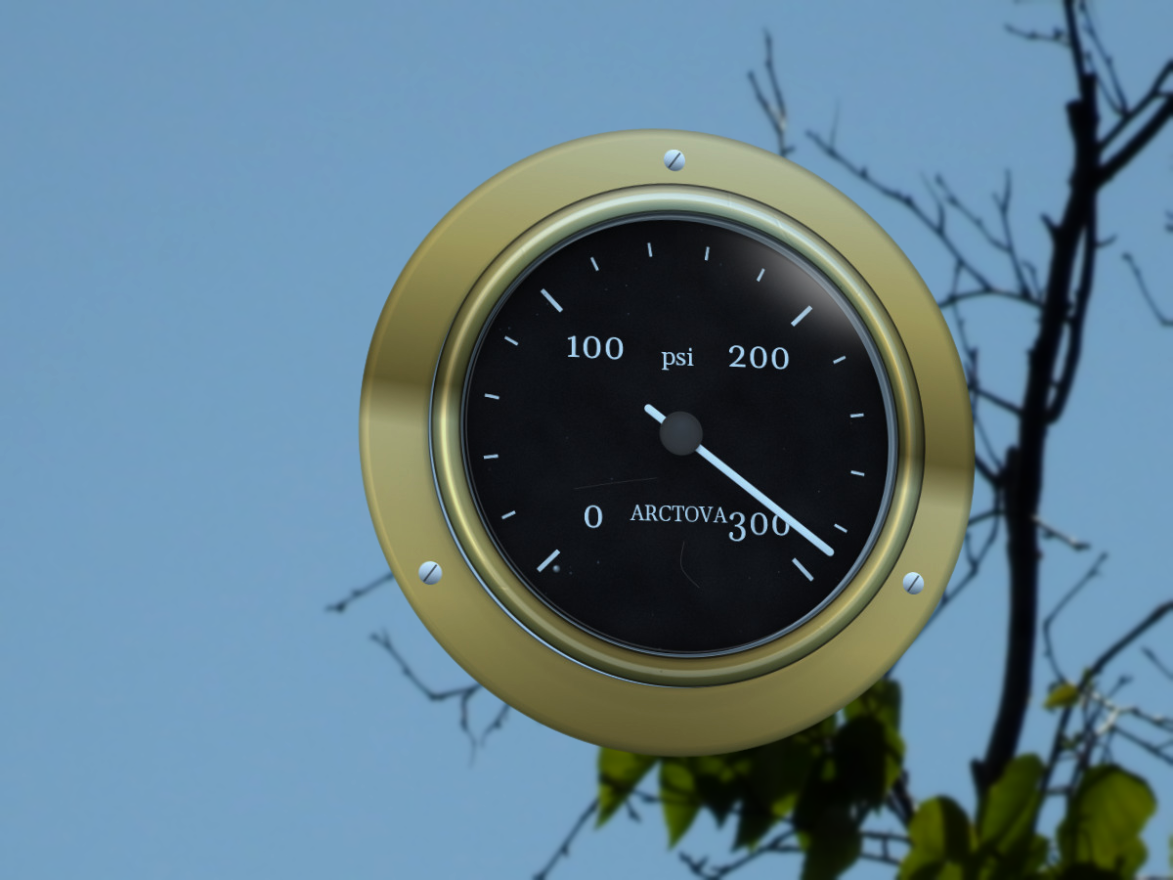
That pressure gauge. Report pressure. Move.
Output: 290 psi
